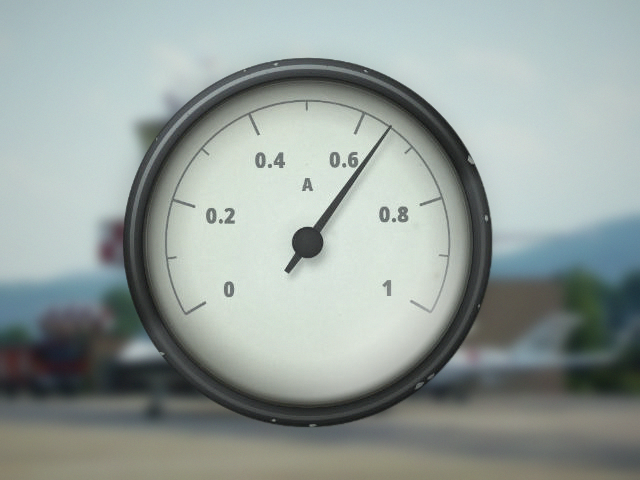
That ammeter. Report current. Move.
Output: 0.65 A
